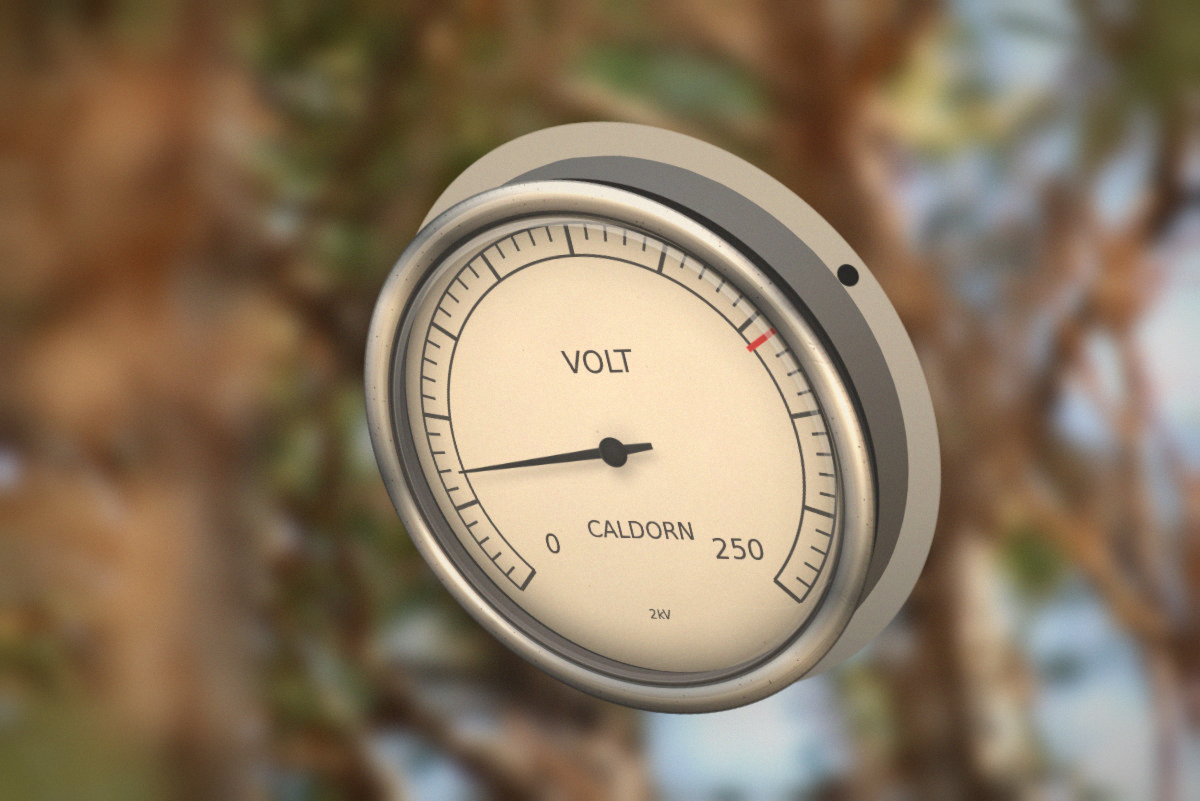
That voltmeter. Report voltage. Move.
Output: 35 V
